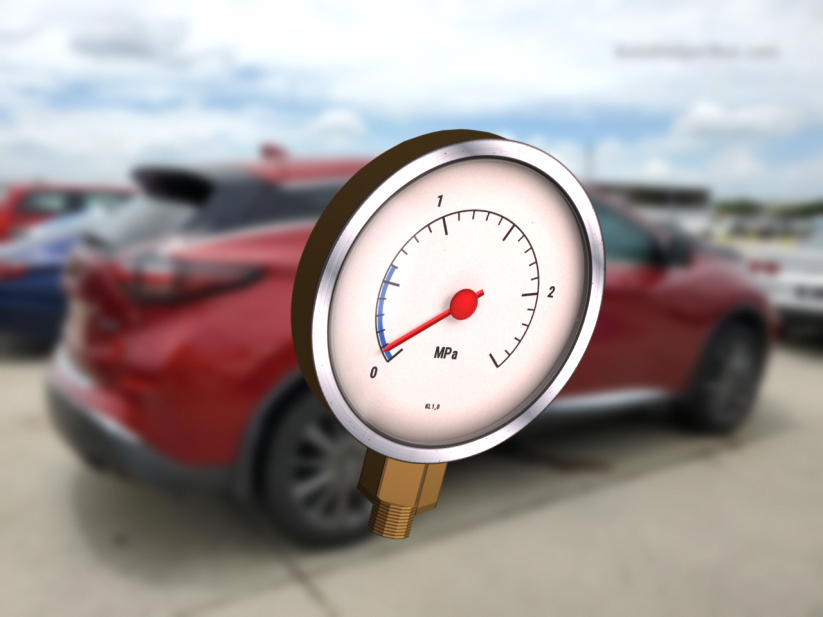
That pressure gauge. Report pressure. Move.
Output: 0.1 MPa
